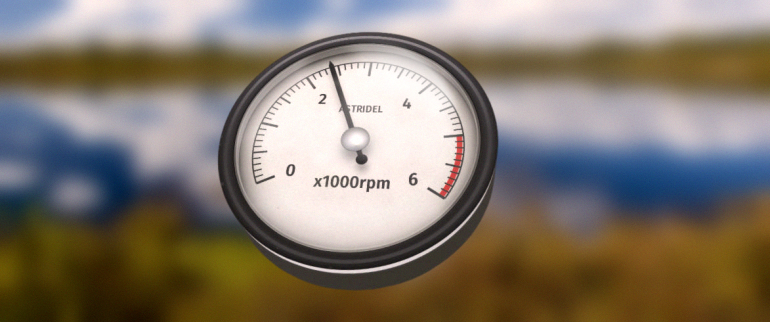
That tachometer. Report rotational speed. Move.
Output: 2400 rpm
